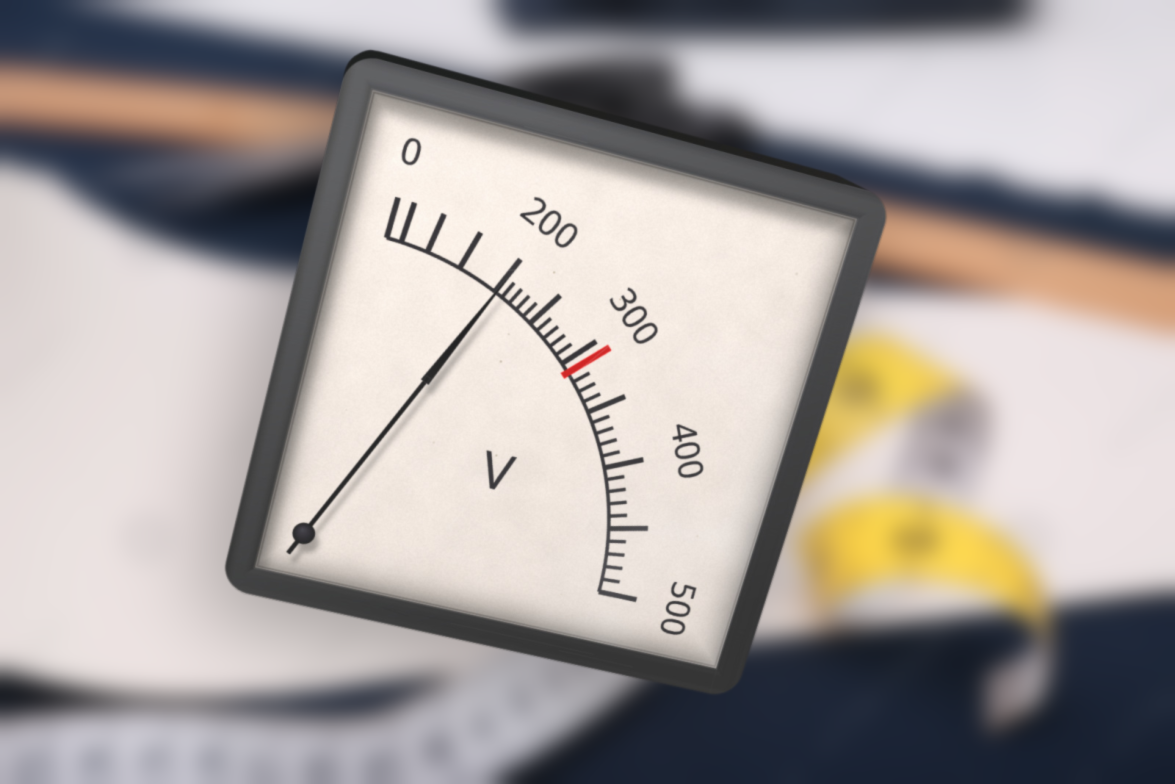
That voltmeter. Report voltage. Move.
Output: 200 V
